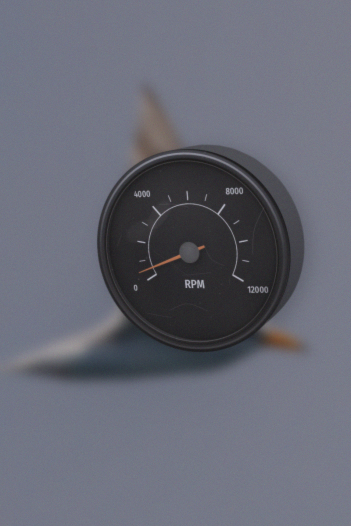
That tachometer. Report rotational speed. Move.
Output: 500 rpm
